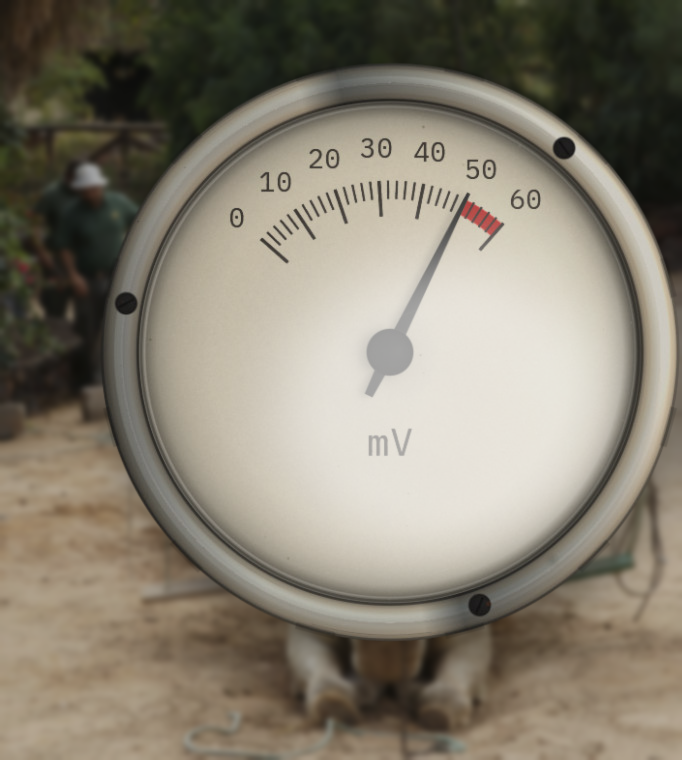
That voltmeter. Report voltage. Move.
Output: 50 mV
